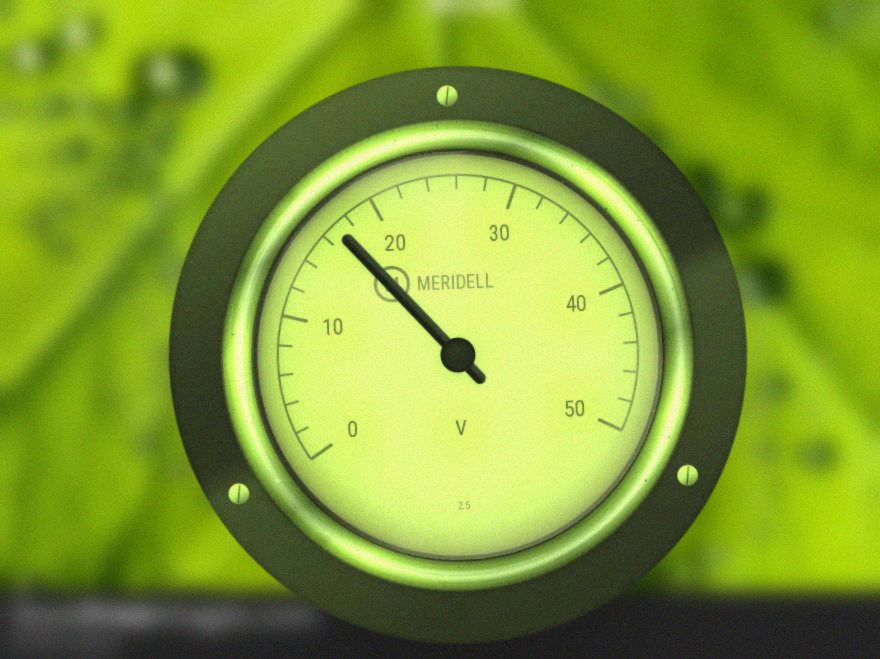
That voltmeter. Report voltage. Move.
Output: 17 V
